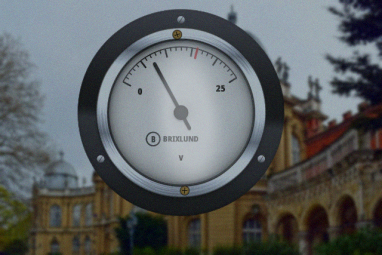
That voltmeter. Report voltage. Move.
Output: 7 V
